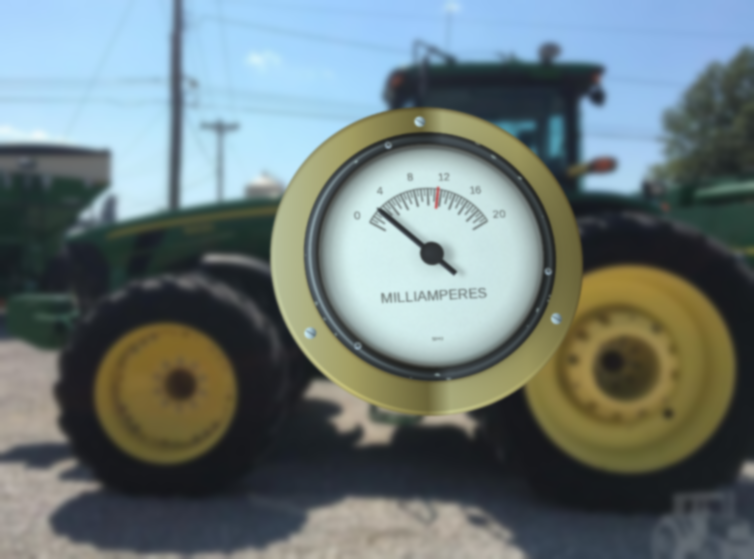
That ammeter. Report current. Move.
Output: 2 mA
